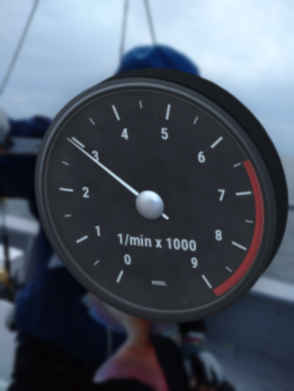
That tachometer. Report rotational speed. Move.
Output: 3000 rpm
